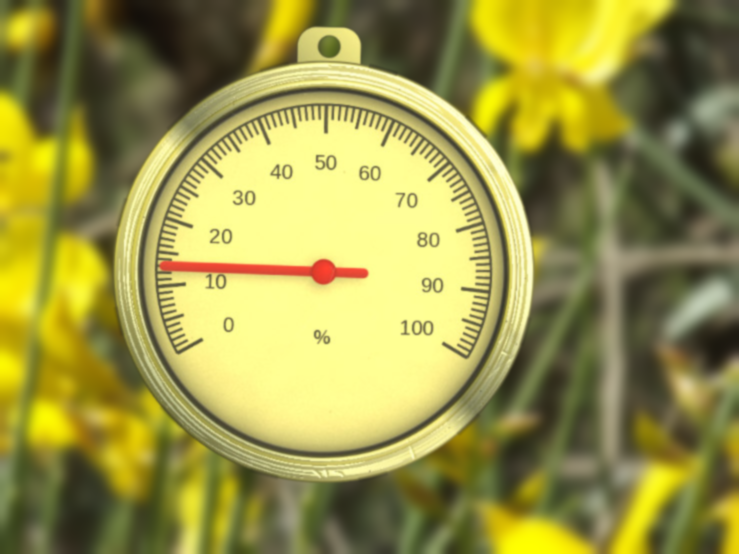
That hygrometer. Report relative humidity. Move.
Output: 13 %
